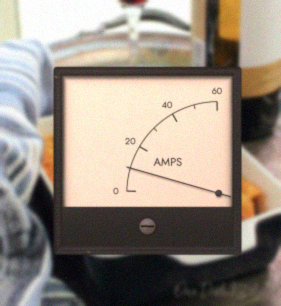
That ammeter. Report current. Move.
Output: 10 A
